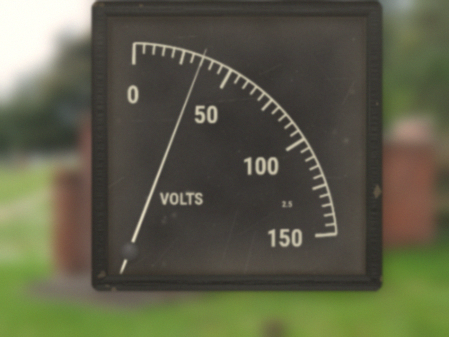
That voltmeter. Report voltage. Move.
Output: 35 V
